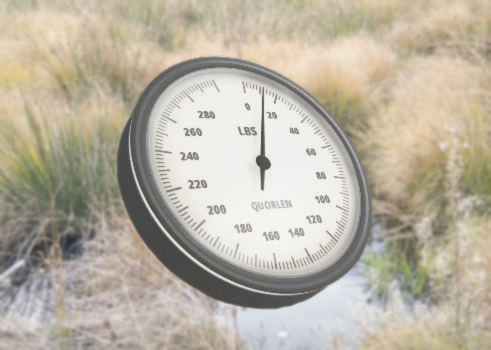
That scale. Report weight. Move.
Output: 10 lb
